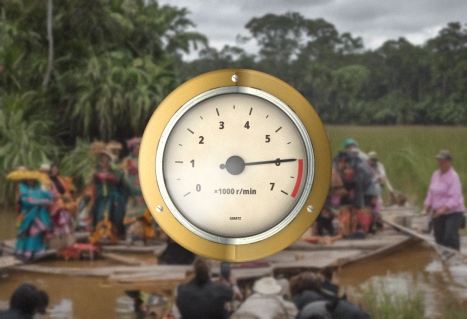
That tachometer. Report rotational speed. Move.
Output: 6000 rpm
